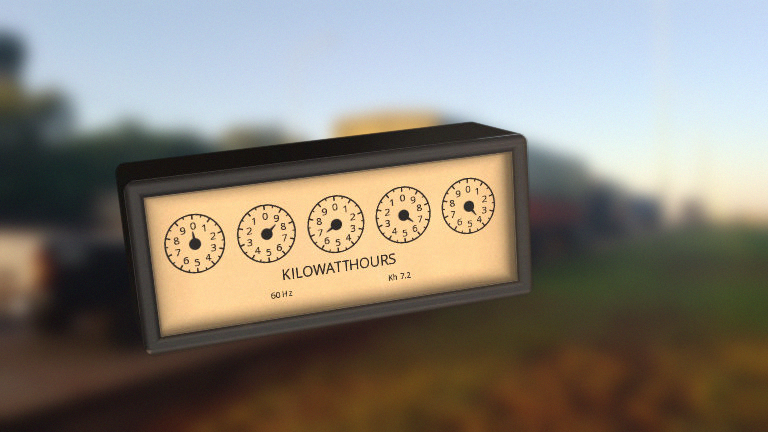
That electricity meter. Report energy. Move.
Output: 98664 kWh
